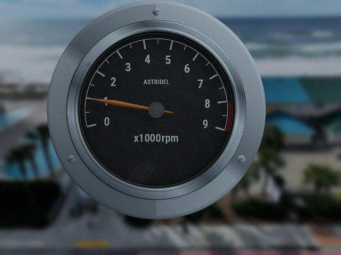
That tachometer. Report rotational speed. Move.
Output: 1000 rpm
